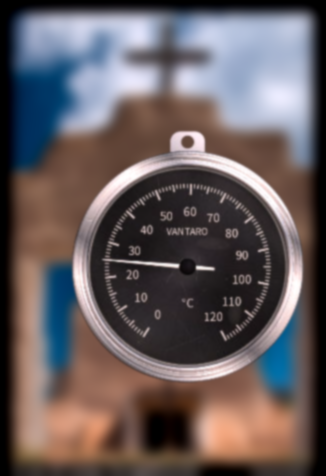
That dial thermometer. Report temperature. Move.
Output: 25 °C
